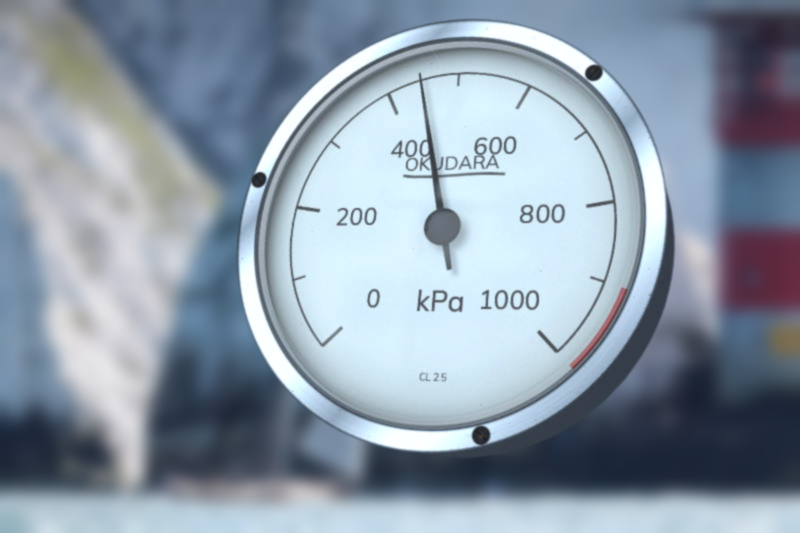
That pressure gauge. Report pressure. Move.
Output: 450 kPa
